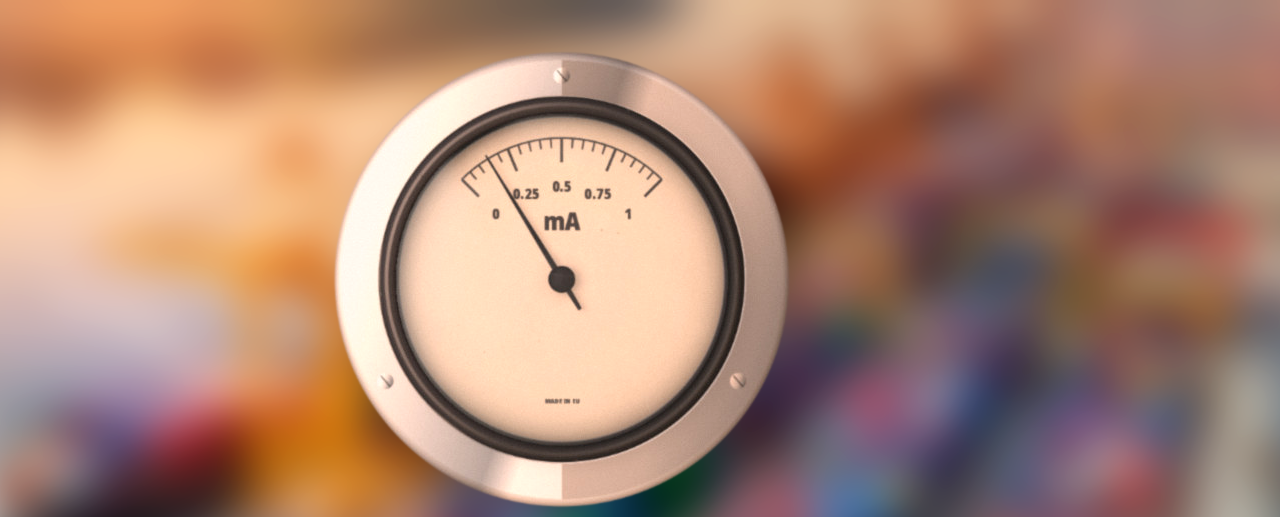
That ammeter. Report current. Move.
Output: 0.15 mA
